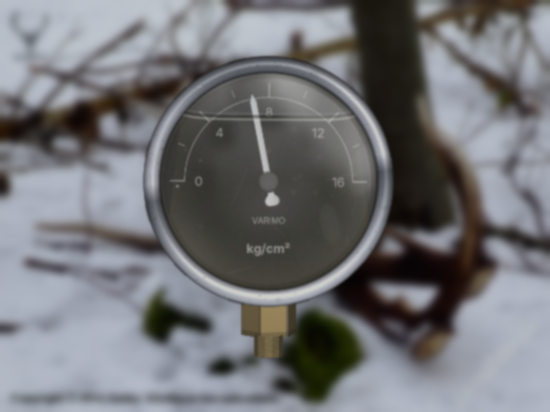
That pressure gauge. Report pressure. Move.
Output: 7 kg/cm²
